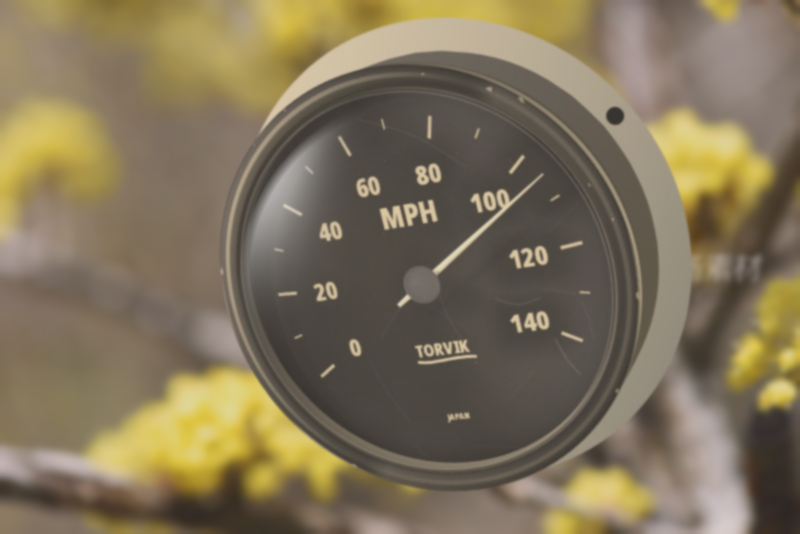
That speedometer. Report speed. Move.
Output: 105 mph
